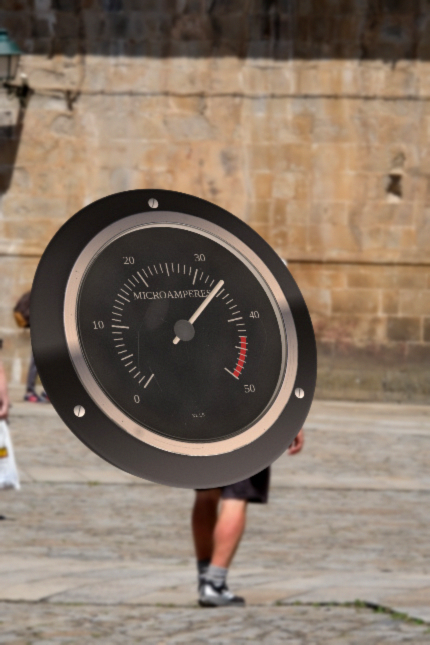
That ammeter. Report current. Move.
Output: 34 µA
